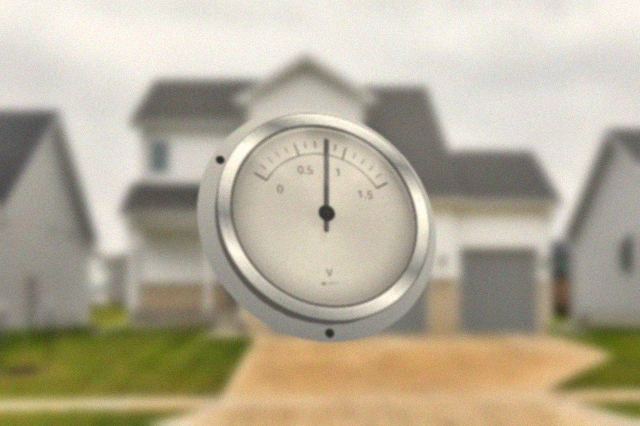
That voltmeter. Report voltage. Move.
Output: 0.8 V
